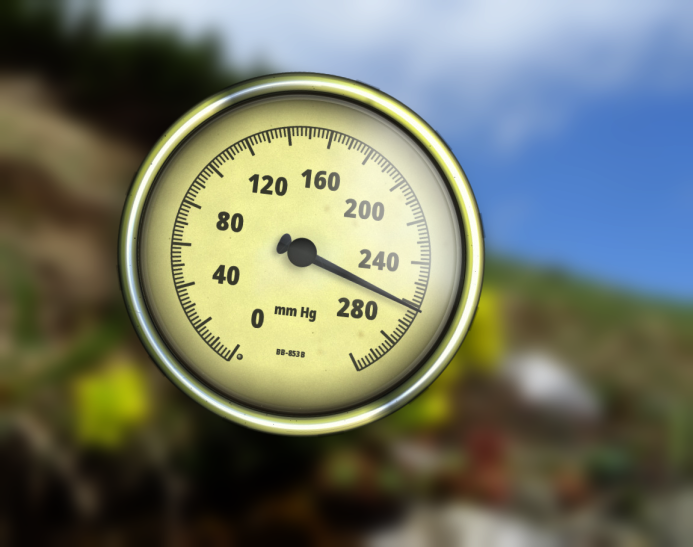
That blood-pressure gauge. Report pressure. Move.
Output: 262 mmHg
